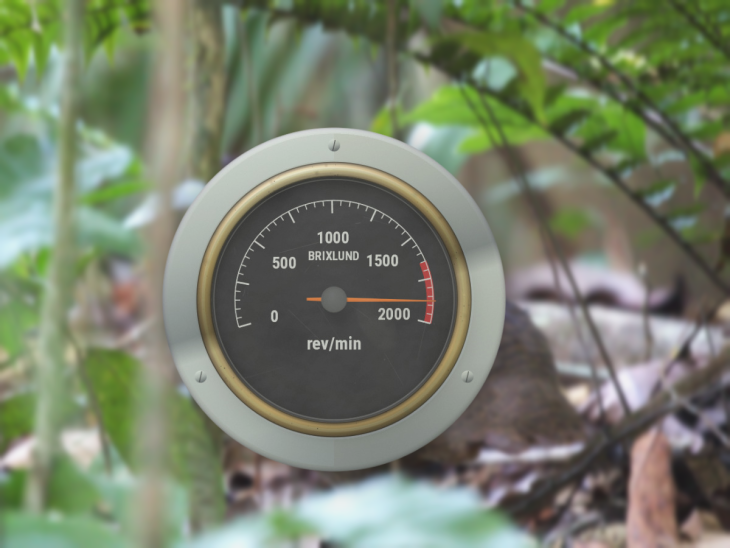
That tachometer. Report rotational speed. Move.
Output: 1875 rpm
